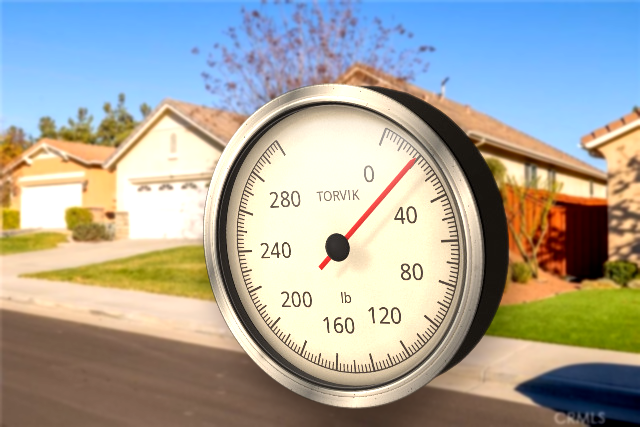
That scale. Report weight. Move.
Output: 20 lb
